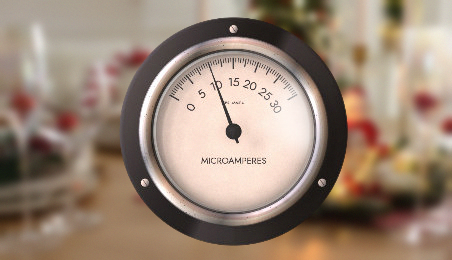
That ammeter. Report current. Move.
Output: 10 µA
